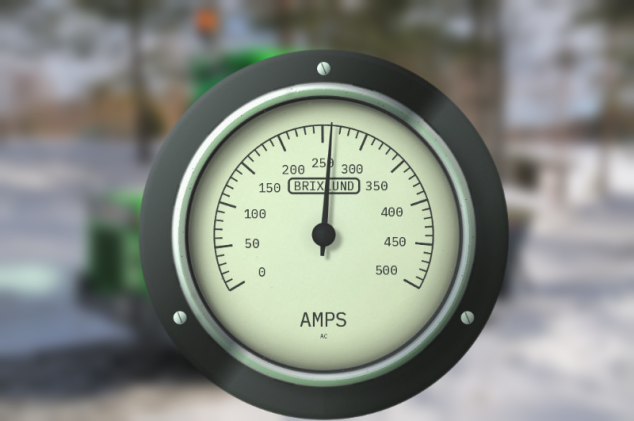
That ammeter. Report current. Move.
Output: 260 A
